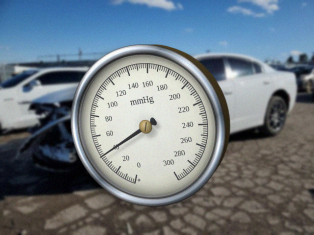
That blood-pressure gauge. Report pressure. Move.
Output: 40 mmHg
